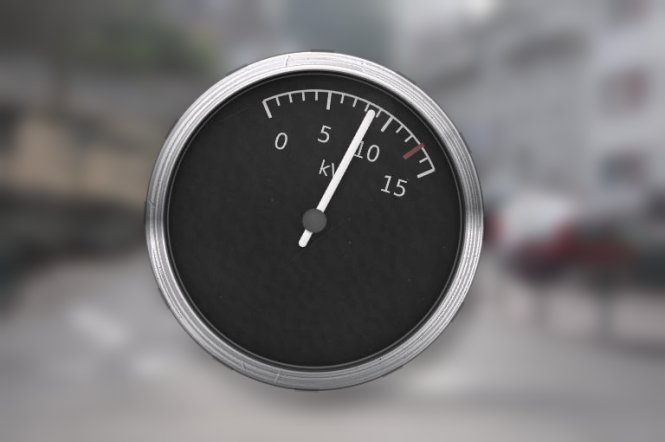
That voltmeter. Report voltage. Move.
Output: 8.5 kV
